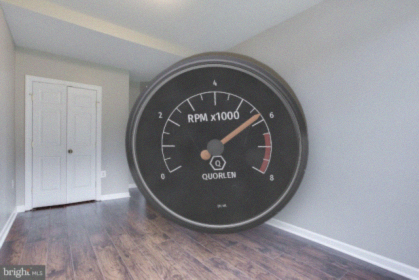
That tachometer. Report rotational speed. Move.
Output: 5750 rpm
